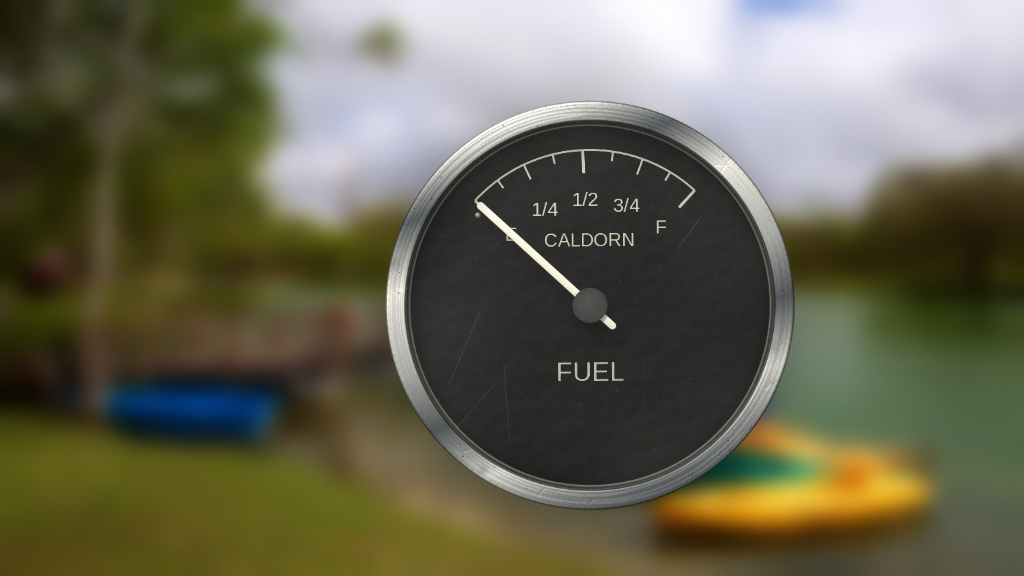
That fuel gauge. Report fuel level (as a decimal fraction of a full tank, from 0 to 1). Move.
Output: 0
